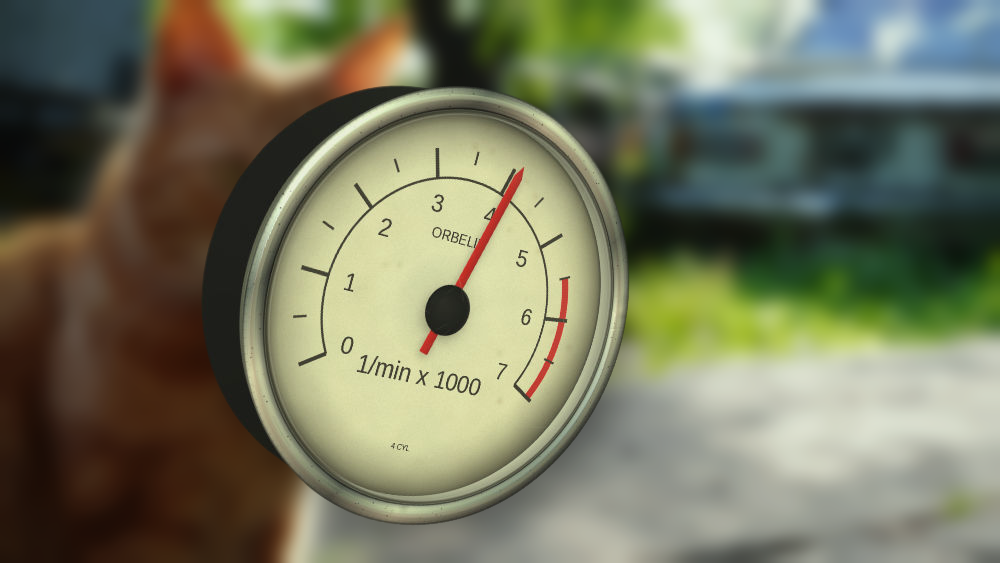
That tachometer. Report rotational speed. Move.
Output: 4000 rpm
